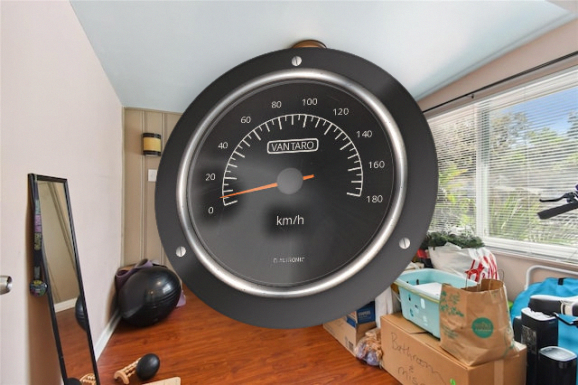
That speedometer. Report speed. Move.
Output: 5 km/h
